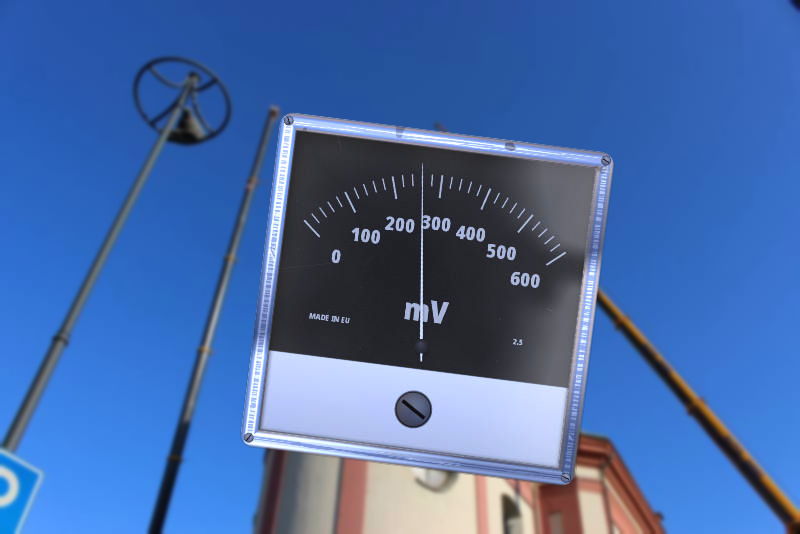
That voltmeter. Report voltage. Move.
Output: 260 mV
